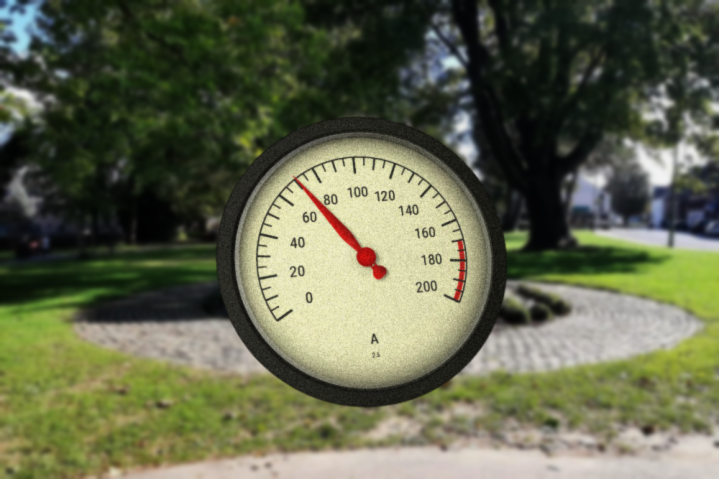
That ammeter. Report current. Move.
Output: 70 A
